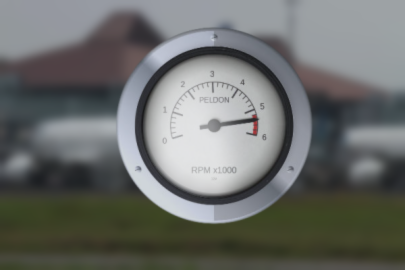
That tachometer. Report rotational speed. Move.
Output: 5400 rpm
